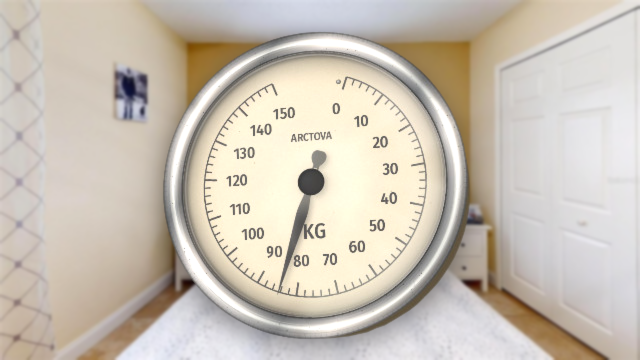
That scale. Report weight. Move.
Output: 84 kg
